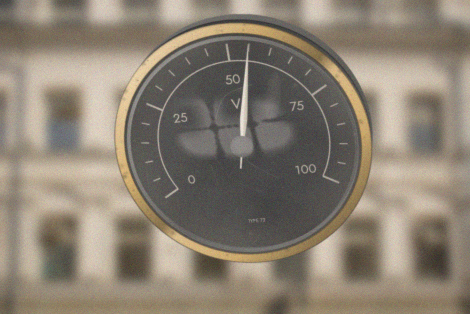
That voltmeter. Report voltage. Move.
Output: 55 V
